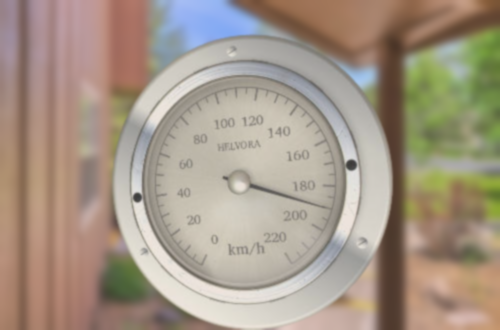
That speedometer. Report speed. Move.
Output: 190 km/h
